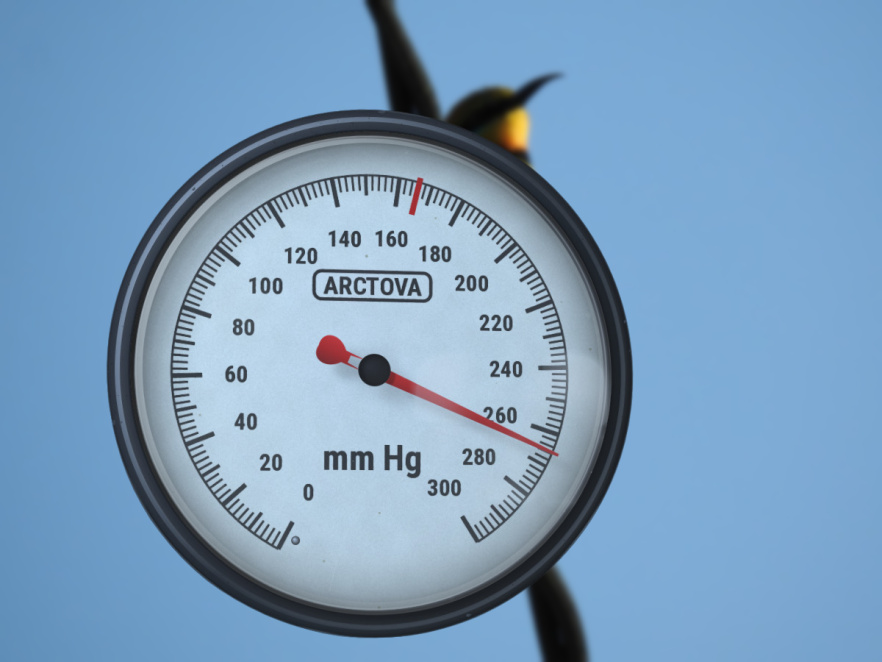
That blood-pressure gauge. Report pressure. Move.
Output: 266 mmHg
